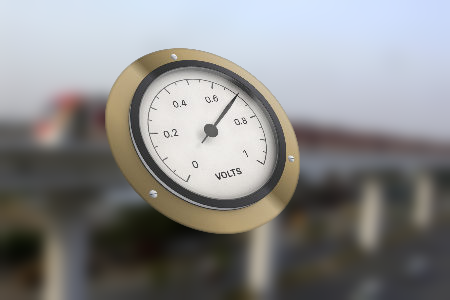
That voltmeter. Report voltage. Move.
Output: 0.7 V
